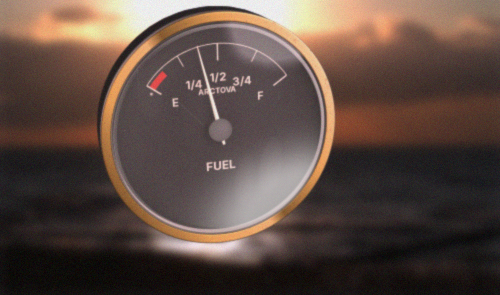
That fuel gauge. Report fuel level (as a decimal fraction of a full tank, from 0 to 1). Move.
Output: 0.375
